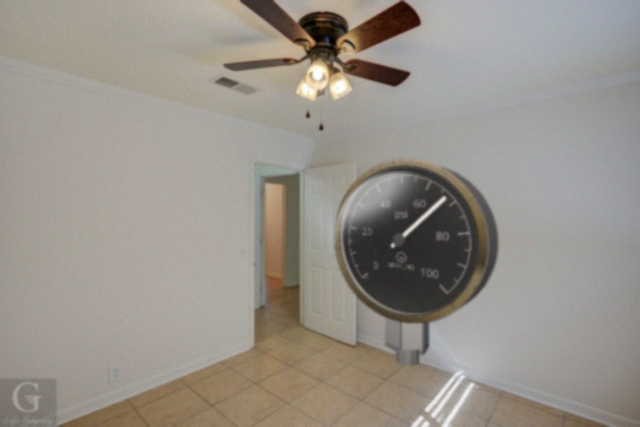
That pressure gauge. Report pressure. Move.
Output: 67.5 psi
